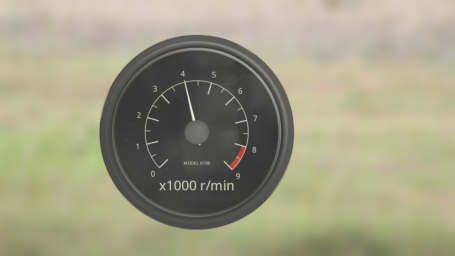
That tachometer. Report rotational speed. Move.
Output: 4000 rpm
